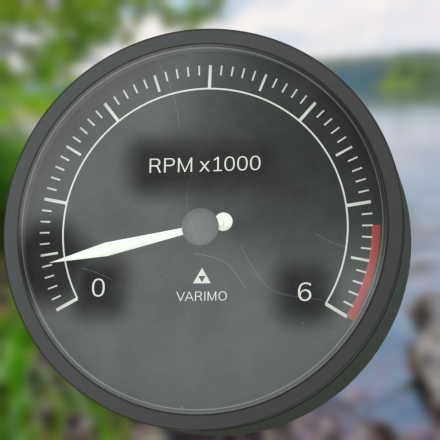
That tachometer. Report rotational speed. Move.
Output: 400 rpm
